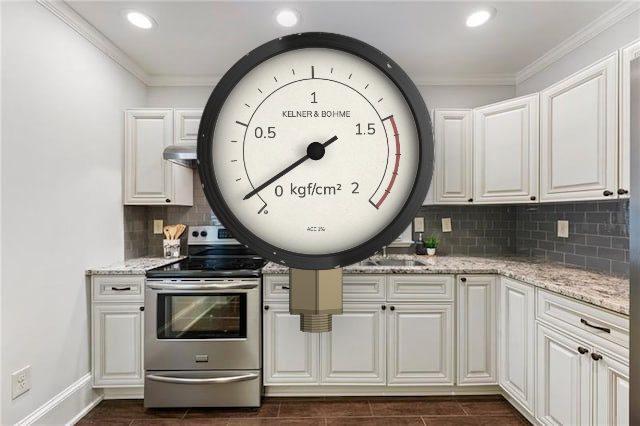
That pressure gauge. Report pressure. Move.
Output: 0.1 kg/cm²
